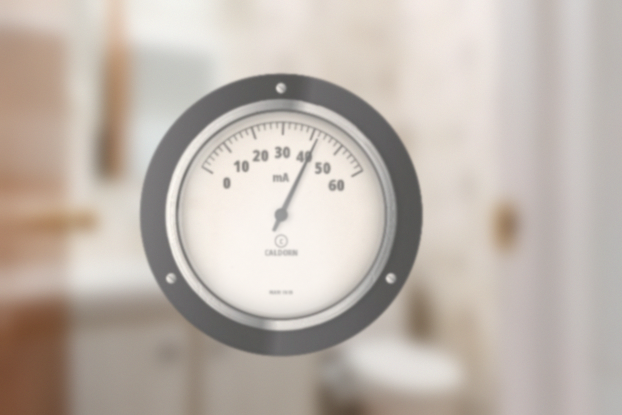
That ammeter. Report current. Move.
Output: 42 mA
